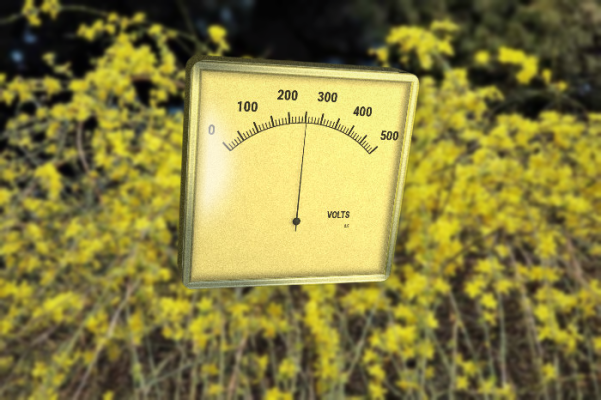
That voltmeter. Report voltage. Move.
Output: 250 V
